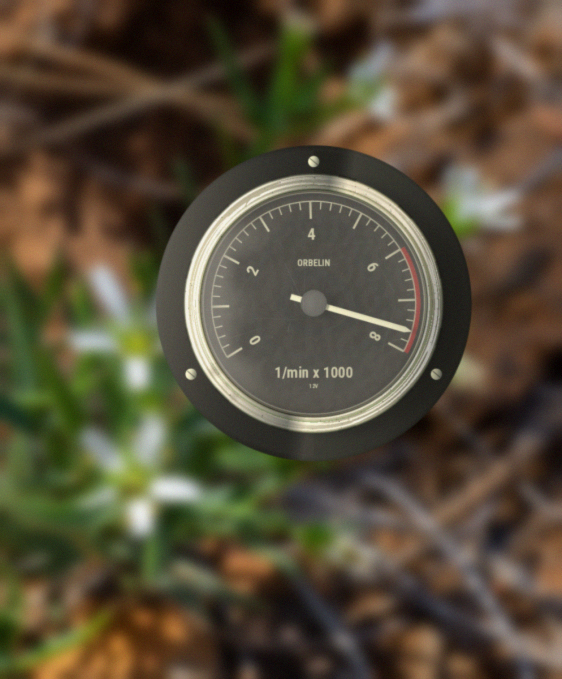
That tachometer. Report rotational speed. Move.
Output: 7600 rpm
